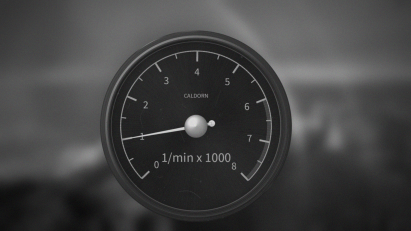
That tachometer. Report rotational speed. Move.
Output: 1000 rpm
